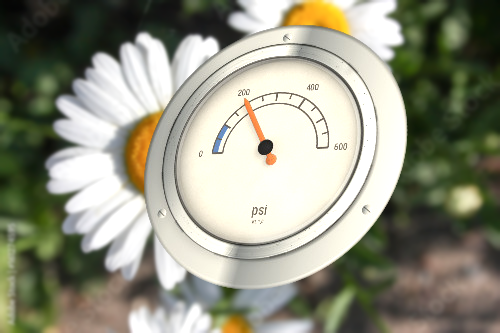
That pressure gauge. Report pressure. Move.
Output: 200 psi
